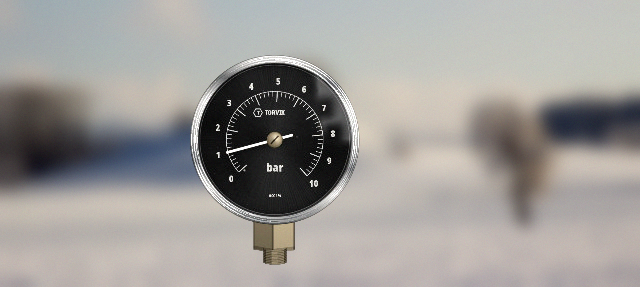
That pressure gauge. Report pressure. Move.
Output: 1 bar
